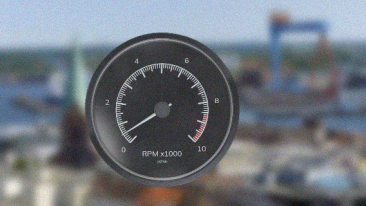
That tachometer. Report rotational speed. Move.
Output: 500 rpm
